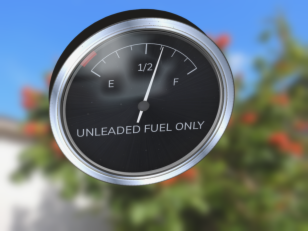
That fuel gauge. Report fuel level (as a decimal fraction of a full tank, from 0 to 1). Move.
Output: 0.625
